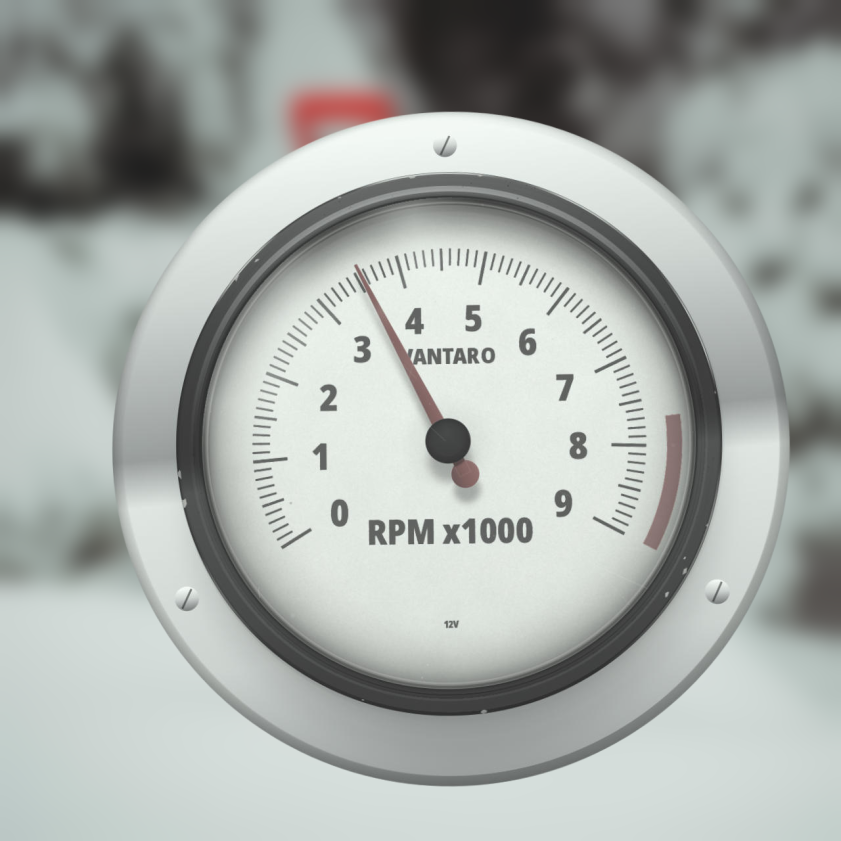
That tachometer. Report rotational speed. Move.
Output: 3550 rpm
